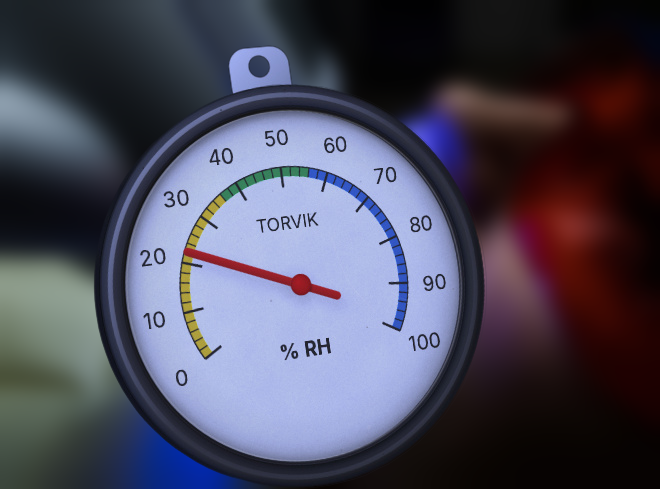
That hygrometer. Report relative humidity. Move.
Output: 22 %
